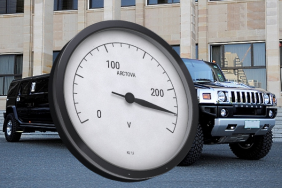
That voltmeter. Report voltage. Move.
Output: 230 V
